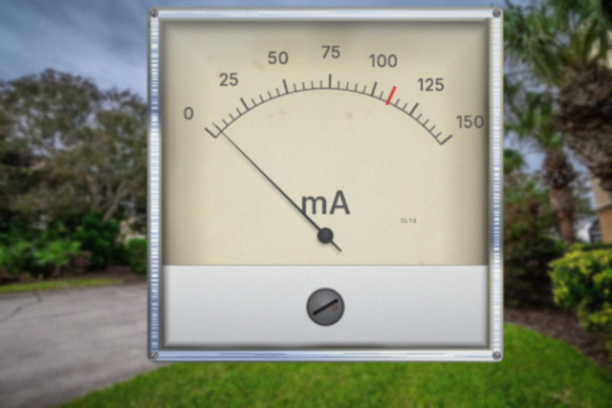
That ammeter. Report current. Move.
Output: 5 mA
